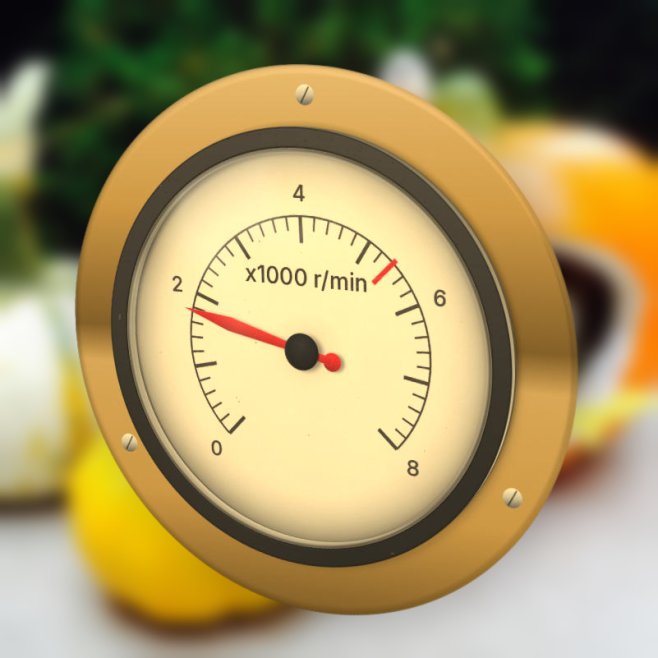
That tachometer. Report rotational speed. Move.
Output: 1800 rpm
